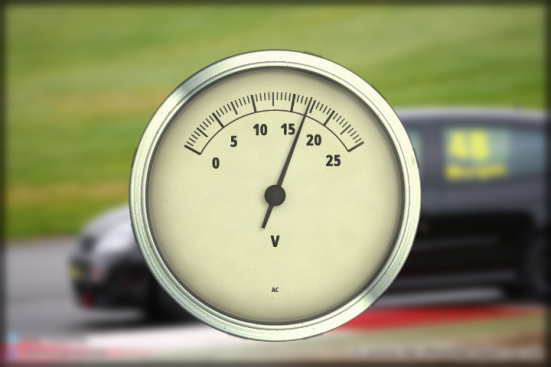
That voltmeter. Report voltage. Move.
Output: 17 V
